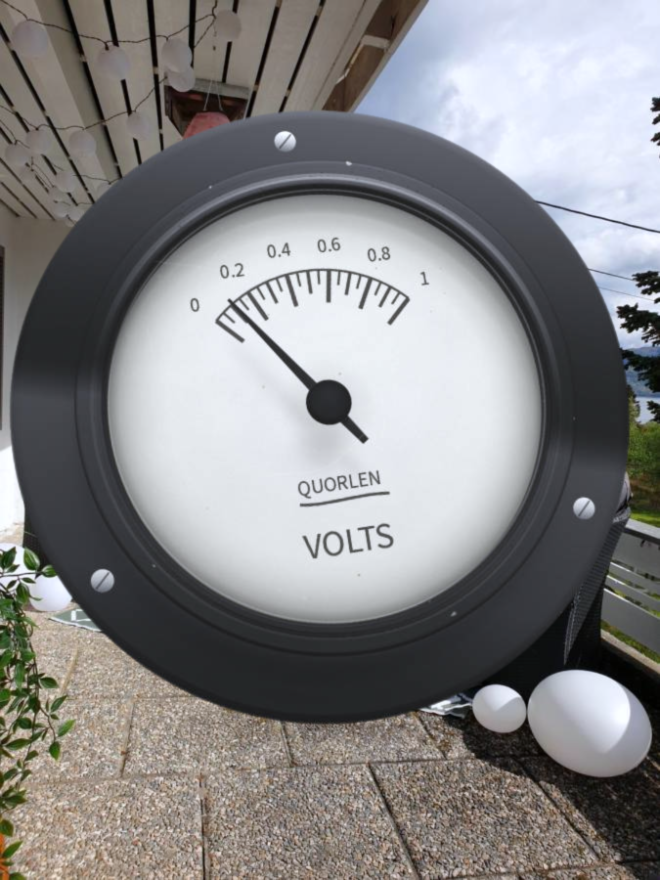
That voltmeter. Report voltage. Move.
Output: 0.1 V
